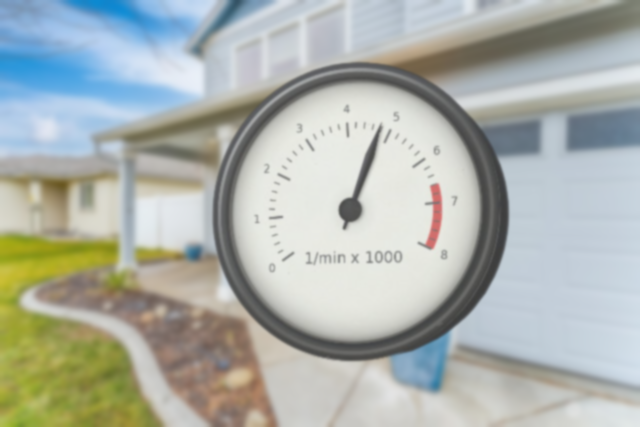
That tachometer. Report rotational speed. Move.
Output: 4800 rpm
